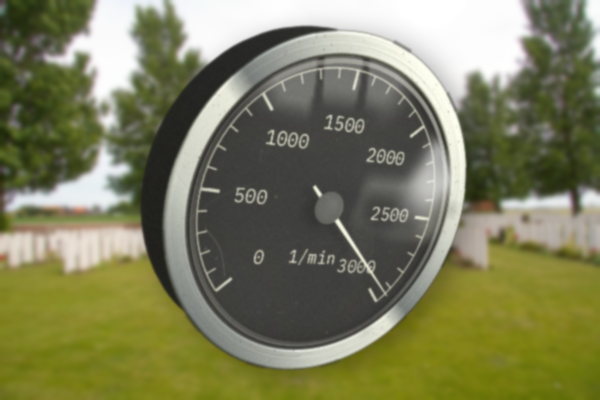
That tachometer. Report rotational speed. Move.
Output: 2950 rpm
